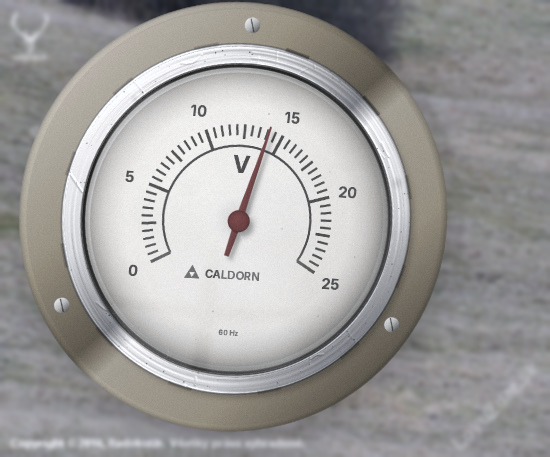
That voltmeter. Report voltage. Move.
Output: 14 V
